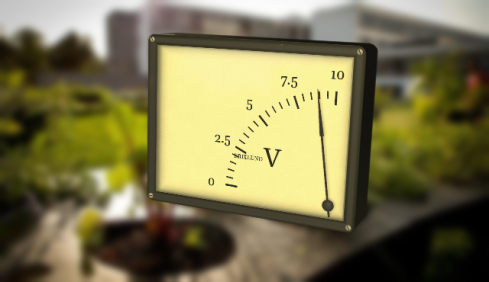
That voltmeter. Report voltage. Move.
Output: 9 V
